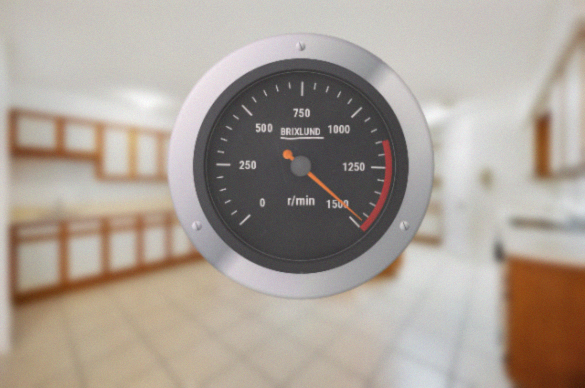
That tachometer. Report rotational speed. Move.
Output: 1475 rpm
